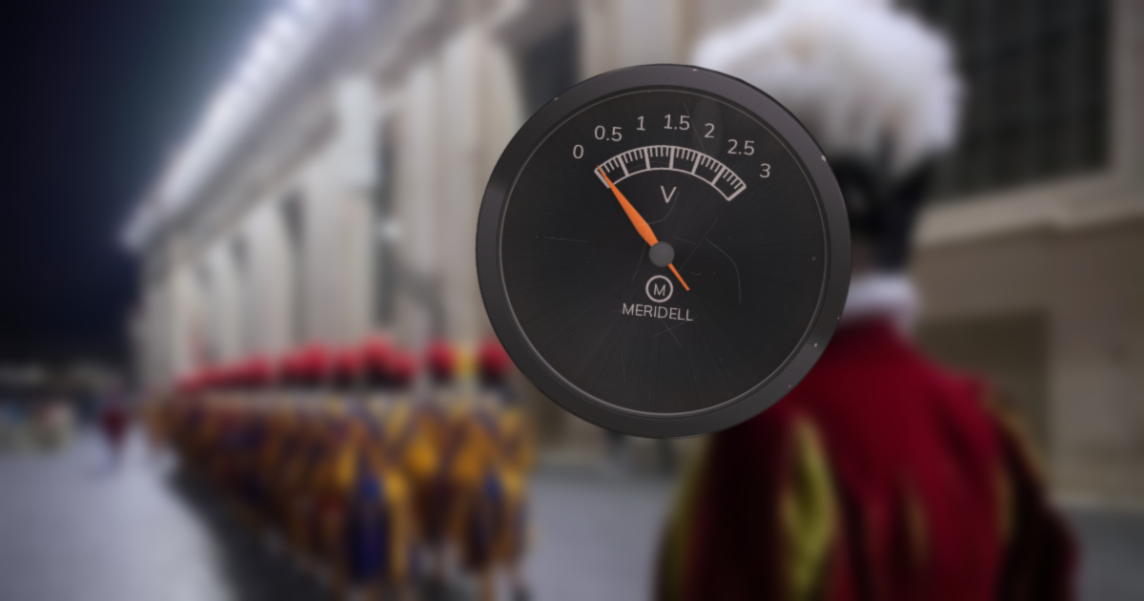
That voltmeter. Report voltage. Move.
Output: 0.1 V
